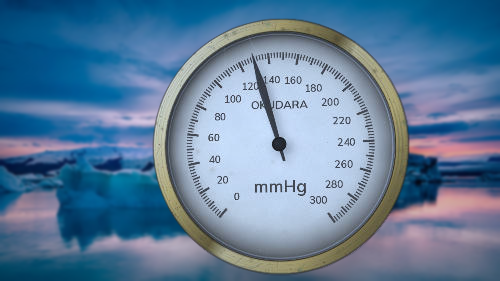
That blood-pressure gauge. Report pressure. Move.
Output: 130 mmHg
